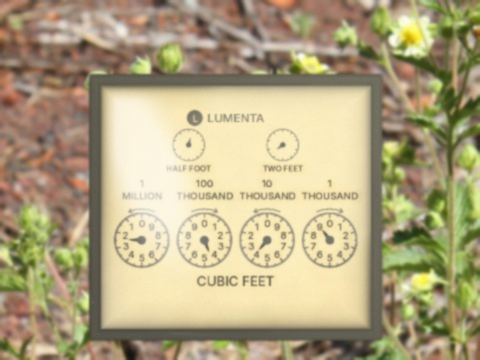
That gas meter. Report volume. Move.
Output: 243900 ft³
